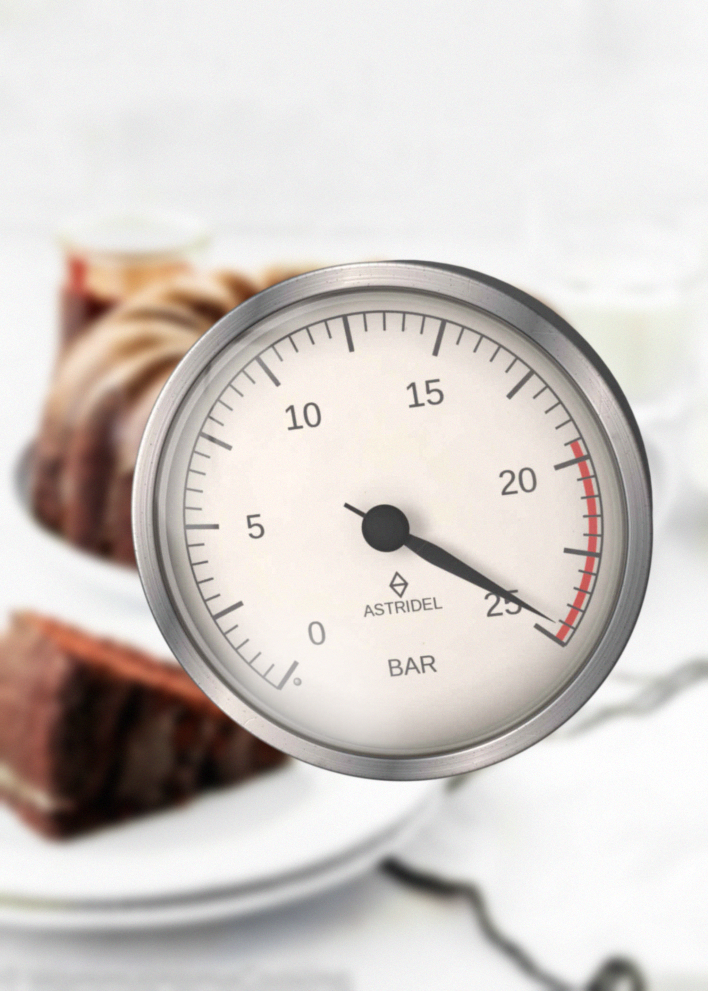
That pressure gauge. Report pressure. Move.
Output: 24.5 bar
